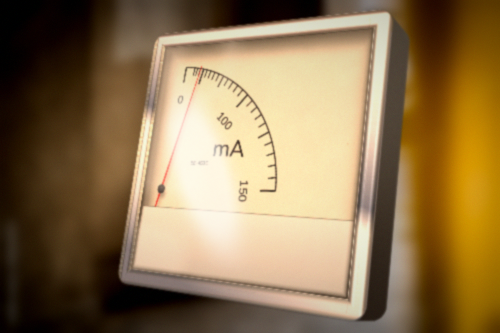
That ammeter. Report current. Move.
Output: 50 mA
